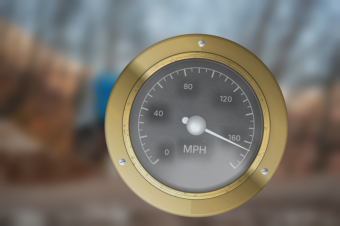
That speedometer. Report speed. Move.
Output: 165 mph
